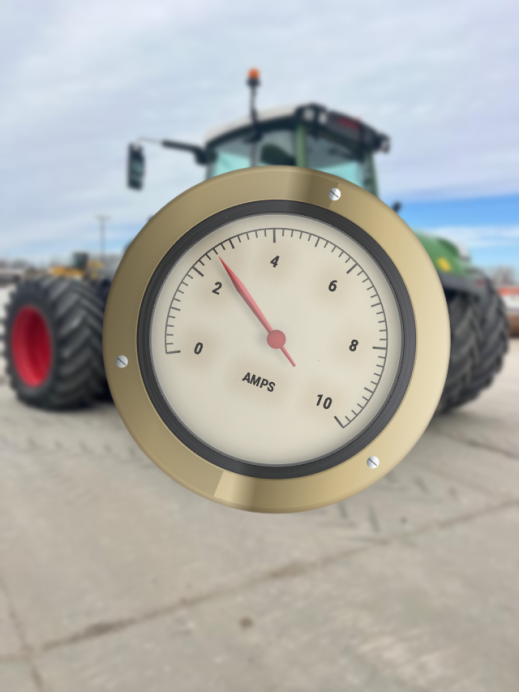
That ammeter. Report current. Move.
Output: 2.6 A
